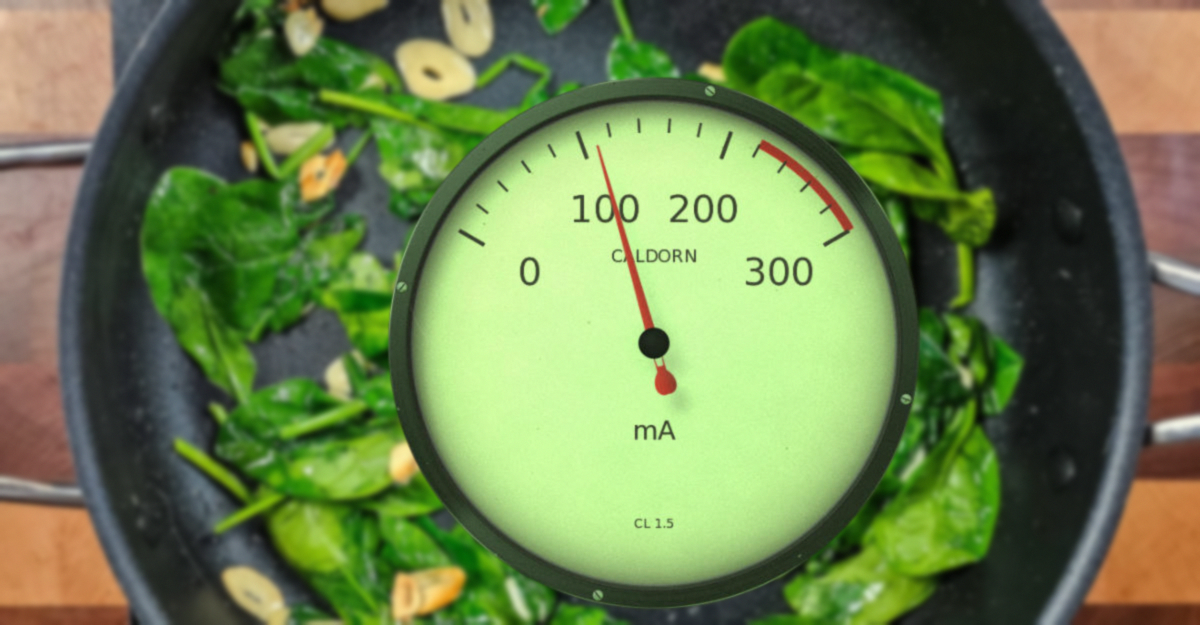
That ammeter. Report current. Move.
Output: 110 mA
